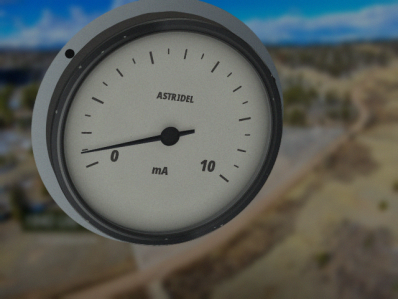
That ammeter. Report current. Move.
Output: 0.5 mA
